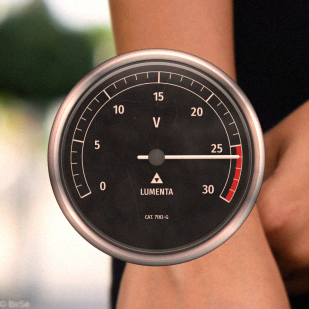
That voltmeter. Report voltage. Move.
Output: 26 V
